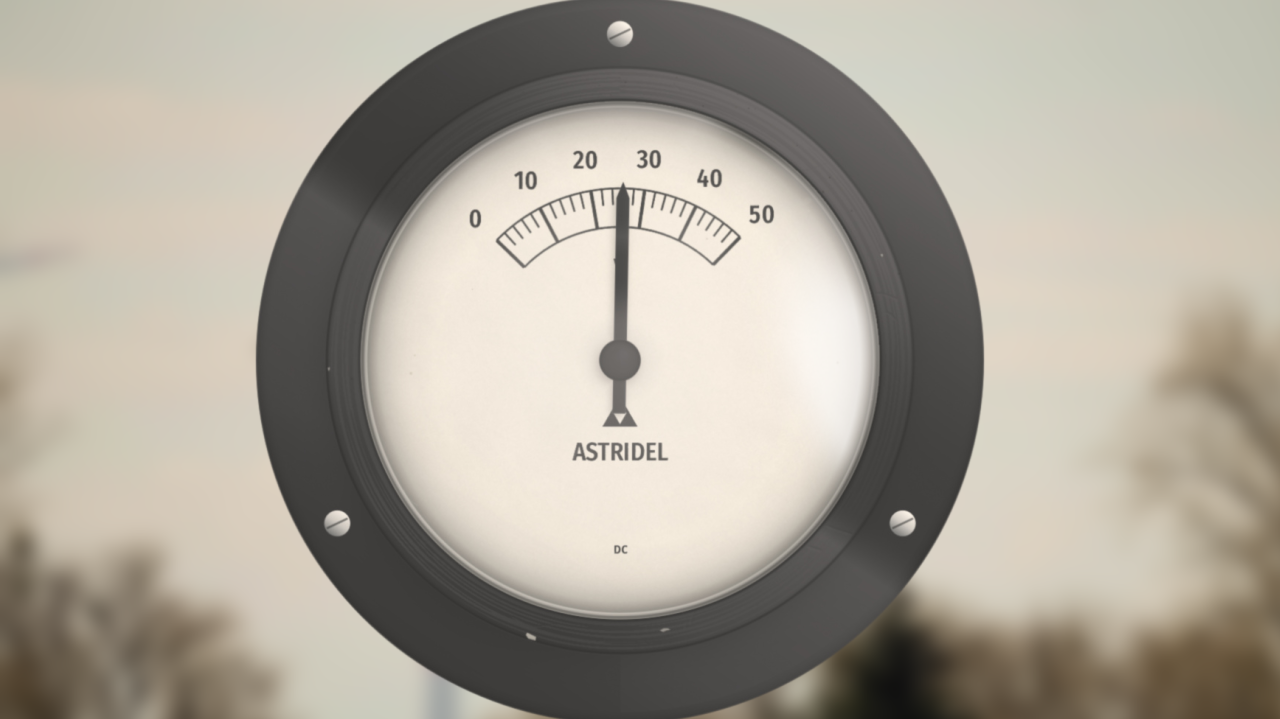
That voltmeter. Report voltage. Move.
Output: 26 V
